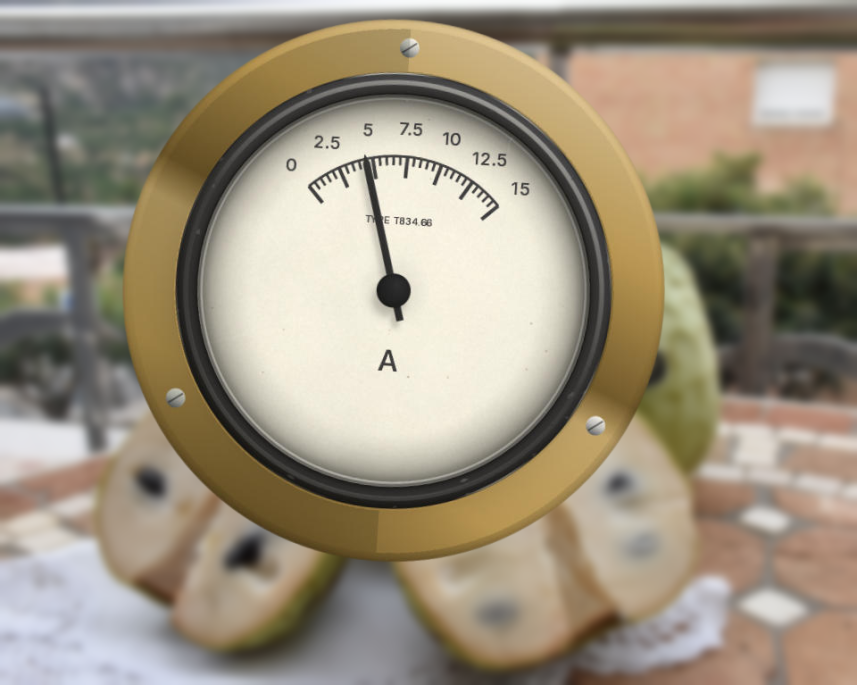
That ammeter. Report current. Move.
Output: 4.5 A
